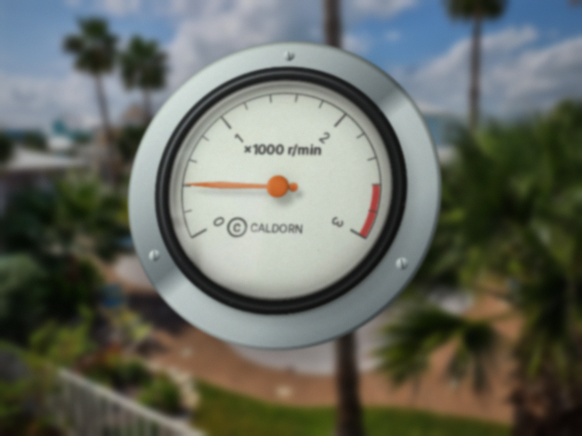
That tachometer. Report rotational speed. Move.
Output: 400 rpm
